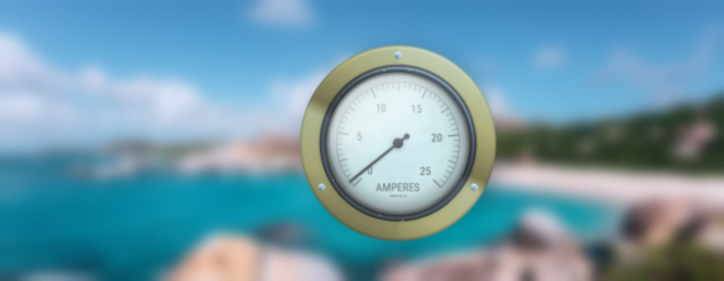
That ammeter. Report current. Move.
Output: 0.5 A
